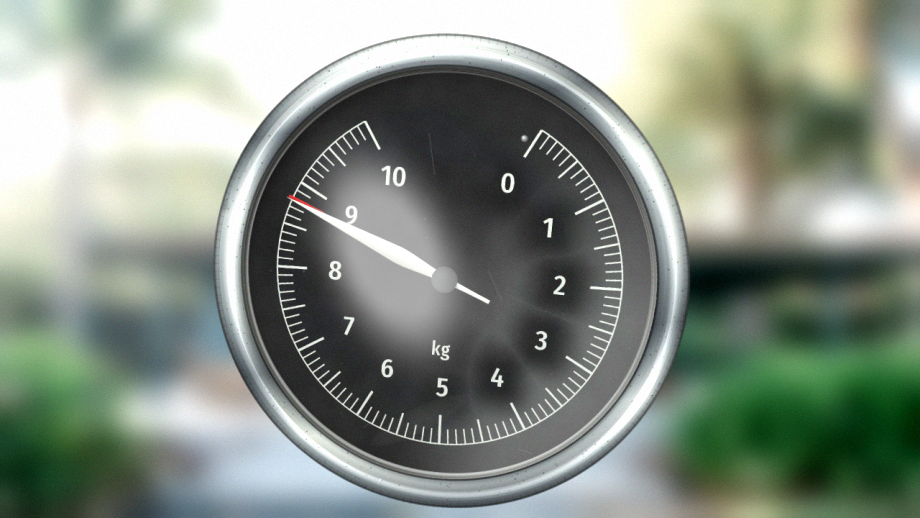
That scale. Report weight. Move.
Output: 8.8 kg
